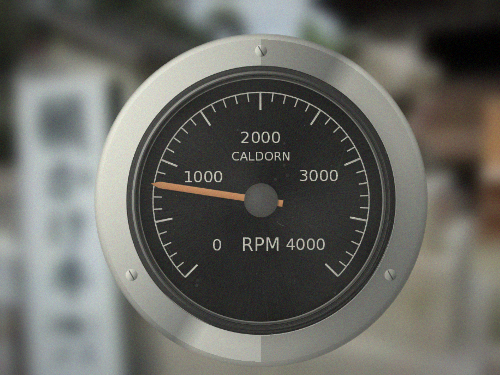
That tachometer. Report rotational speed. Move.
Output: 800 rpm
